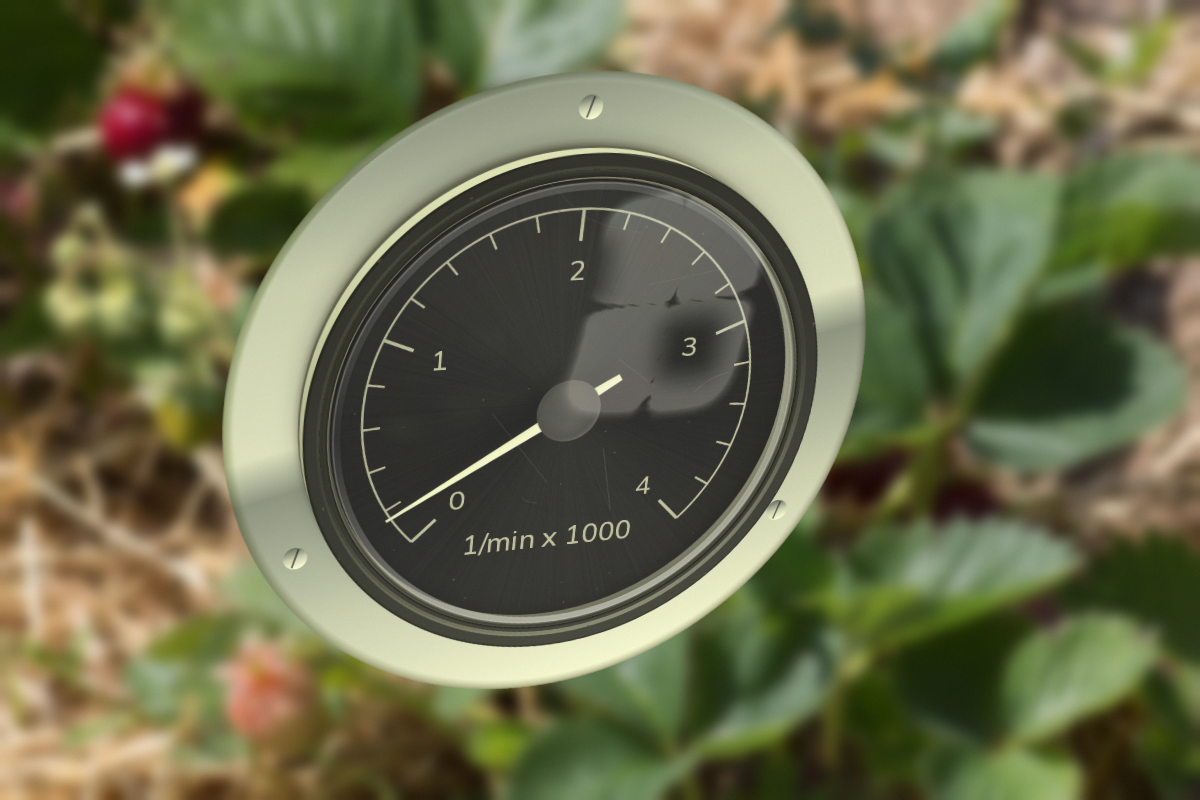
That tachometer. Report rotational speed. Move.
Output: 200 rpm
